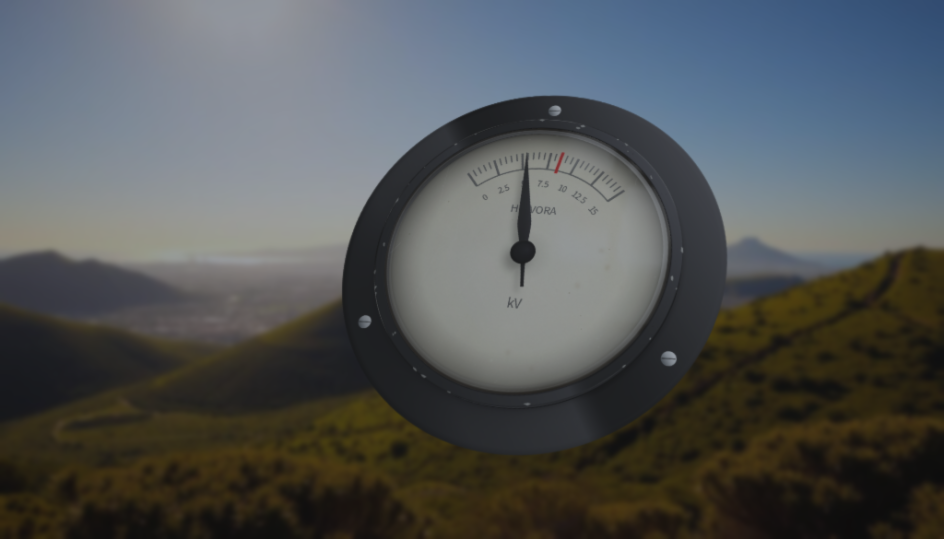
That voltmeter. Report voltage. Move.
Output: 5.5 kV
